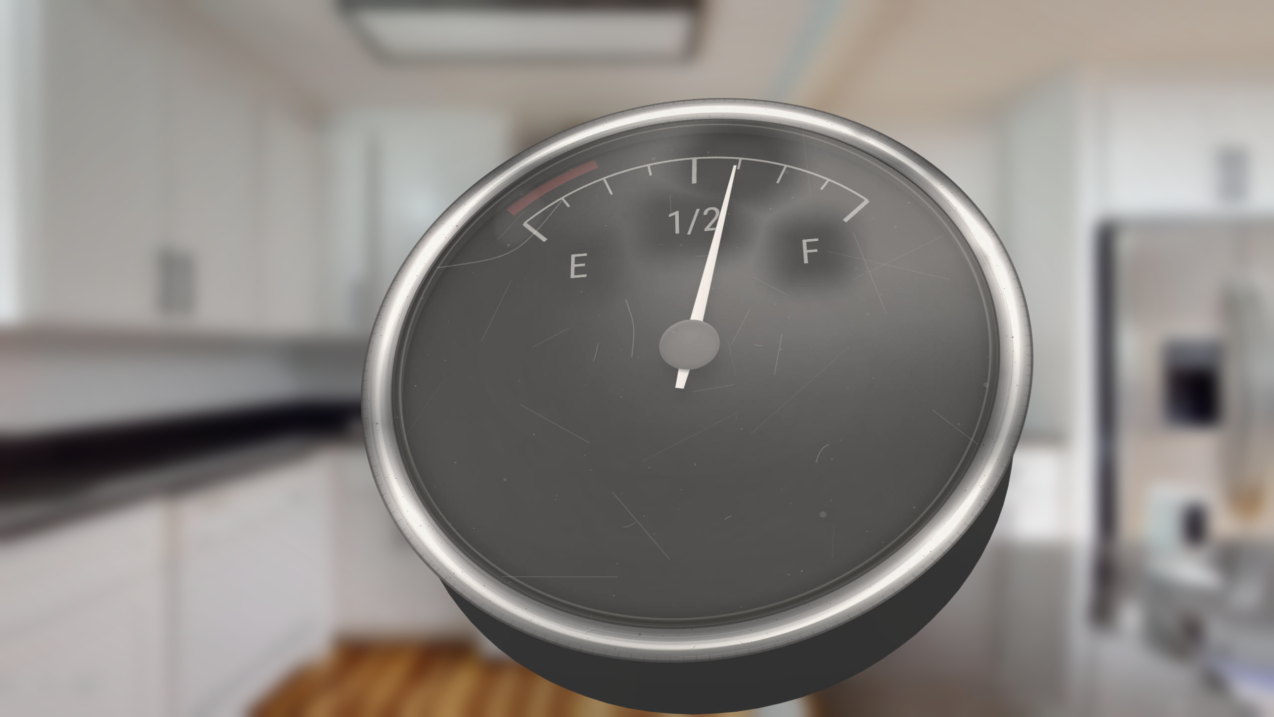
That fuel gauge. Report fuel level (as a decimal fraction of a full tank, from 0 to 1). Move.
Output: 0.625
